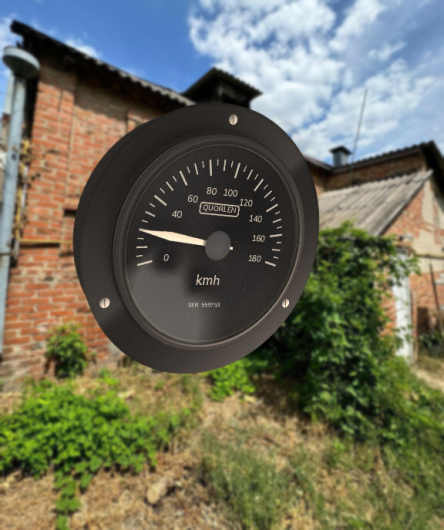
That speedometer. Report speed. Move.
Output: 20 km/h
